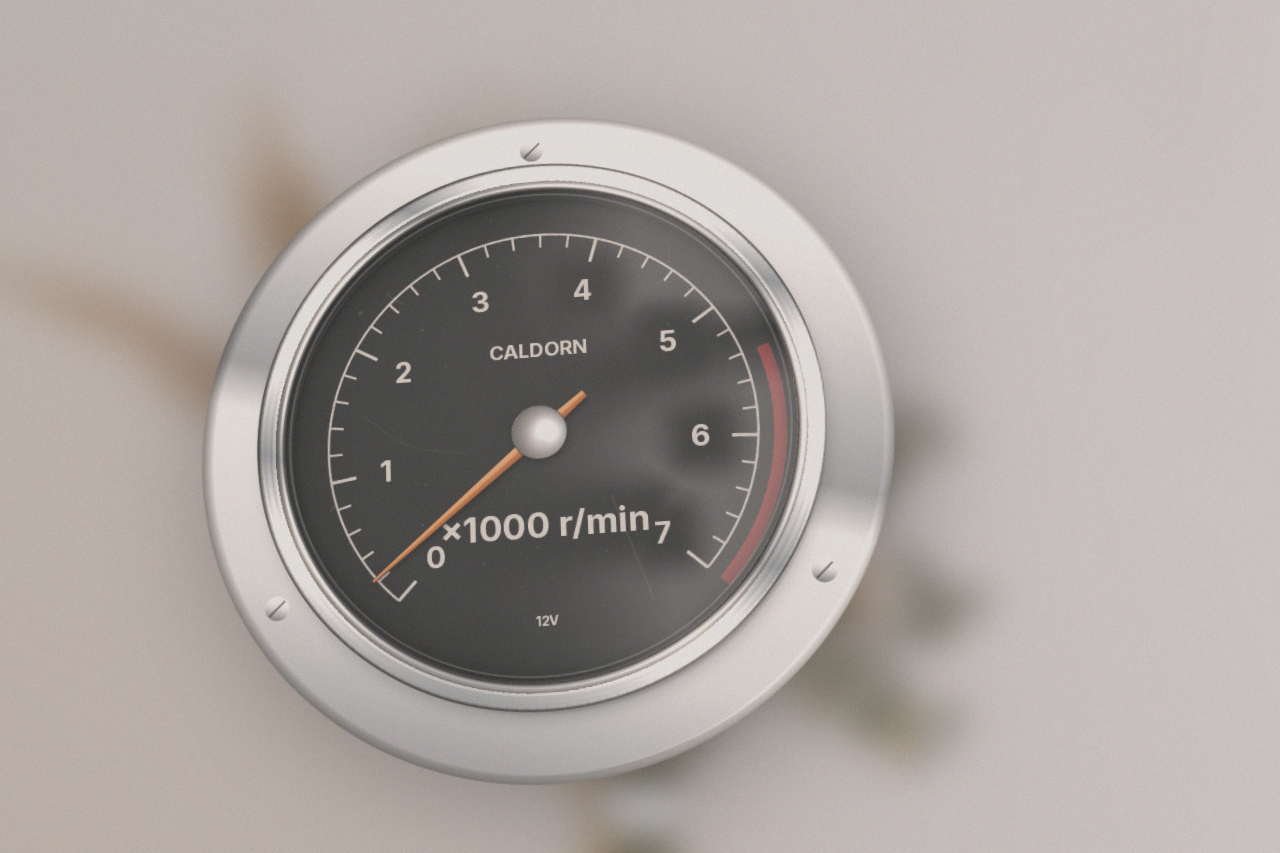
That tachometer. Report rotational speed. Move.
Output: 200 rpm
